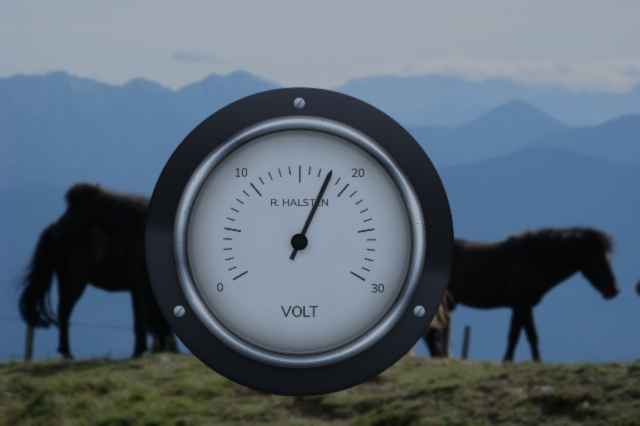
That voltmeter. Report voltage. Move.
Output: 18 V
